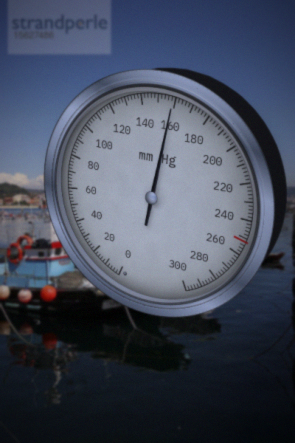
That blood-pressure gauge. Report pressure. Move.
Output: 160 mmHg
